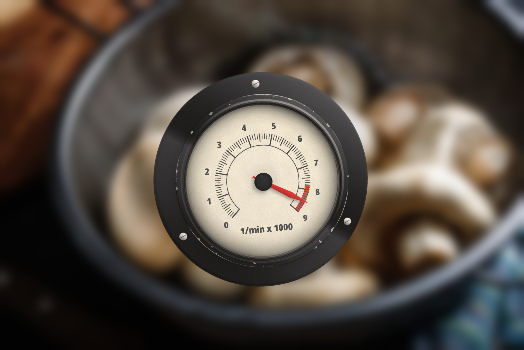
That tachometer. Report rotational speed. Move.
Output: 8500 rpm
